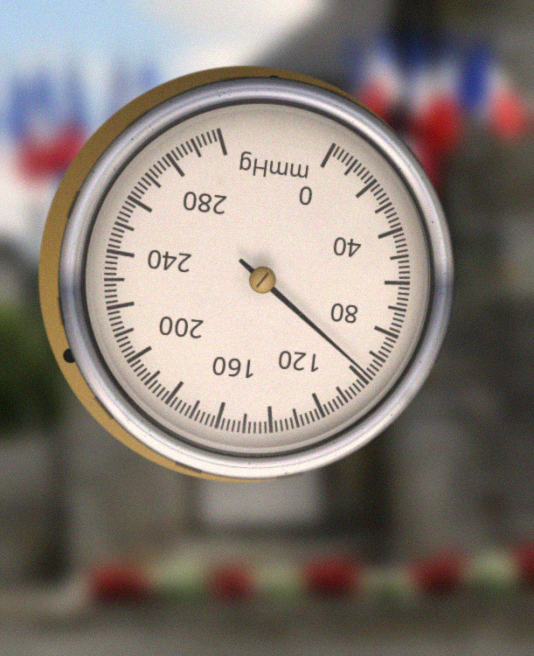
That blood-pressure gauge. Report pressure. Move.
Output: 98 mmHg
